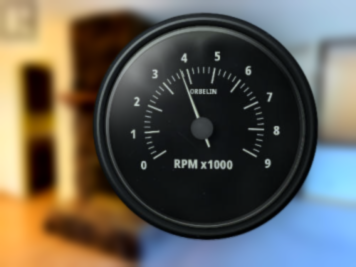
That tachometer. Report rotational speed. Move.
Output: 3800 rpm
